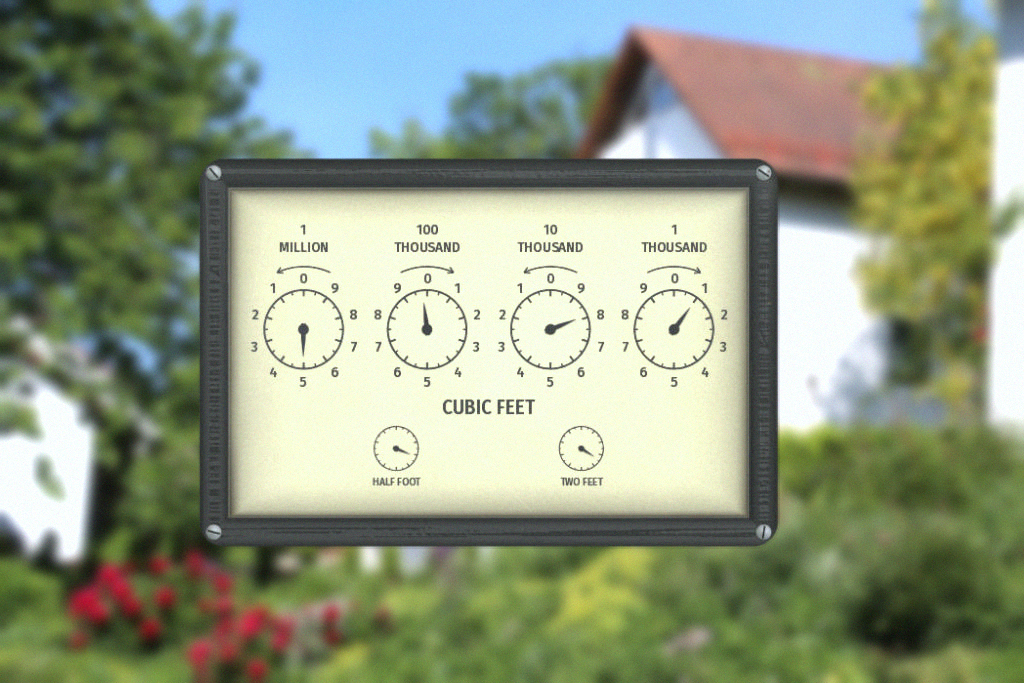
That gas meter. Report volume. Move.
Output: 498100 ft³
